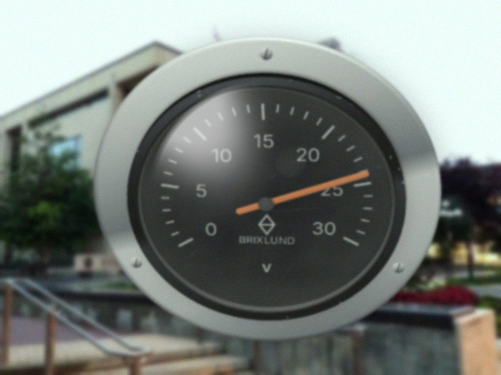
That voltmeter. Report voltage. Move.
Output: 24 V
